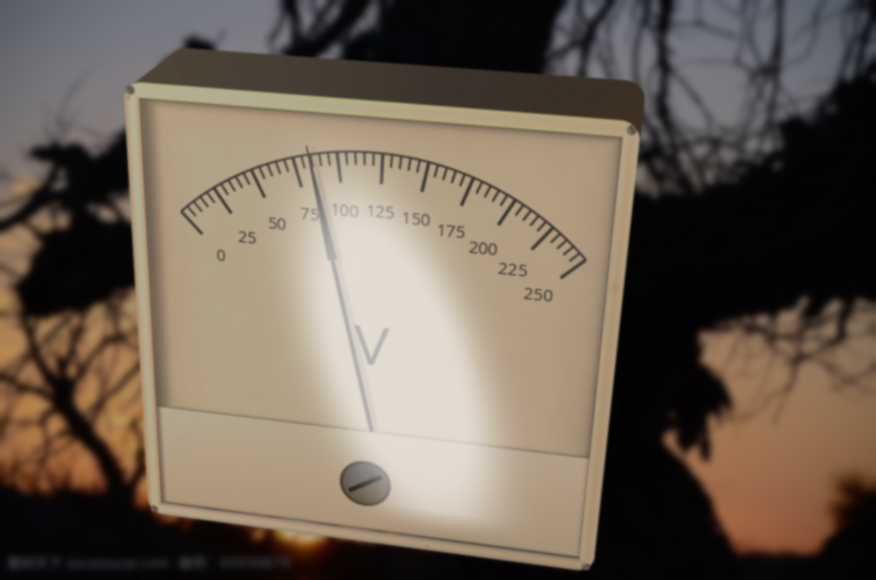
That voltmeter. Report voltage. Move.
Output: 85 V
